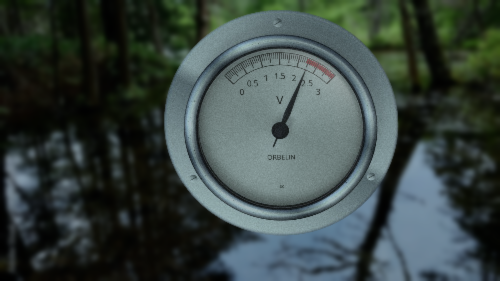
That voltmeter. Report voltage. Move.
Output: 2.25 V
